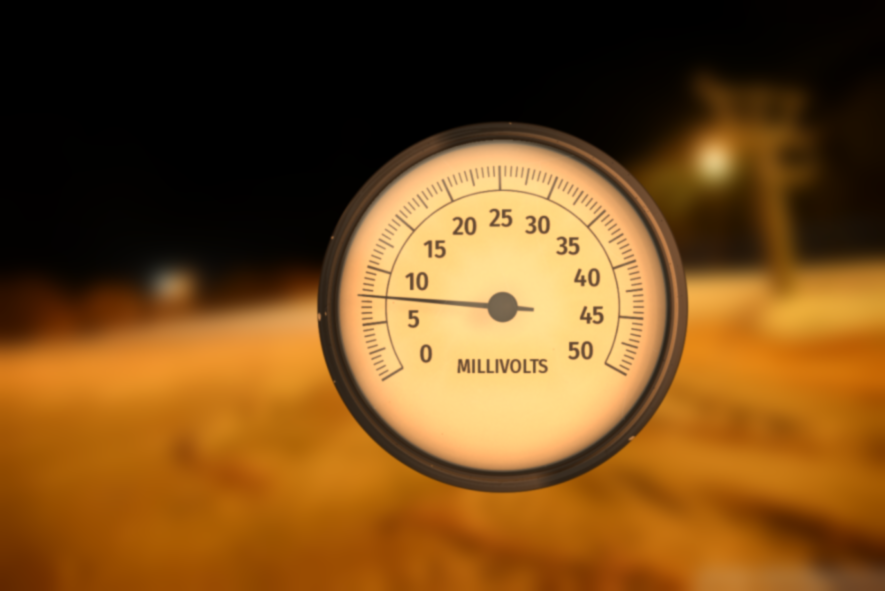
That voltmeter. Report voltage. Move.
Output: 7.5 mV
